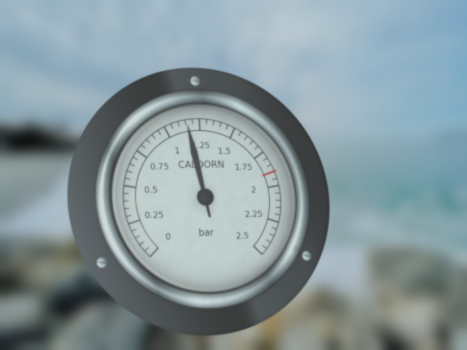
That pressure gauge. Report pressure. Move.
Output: 1.15 bar
